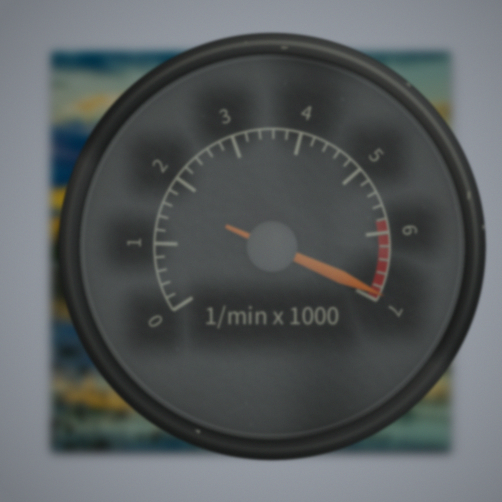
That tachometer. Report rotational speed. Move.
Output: 6900 rpm
